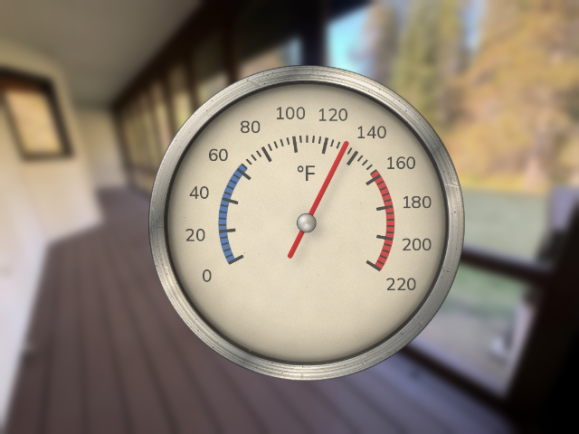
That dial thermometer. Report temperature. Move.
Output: 132 °F
